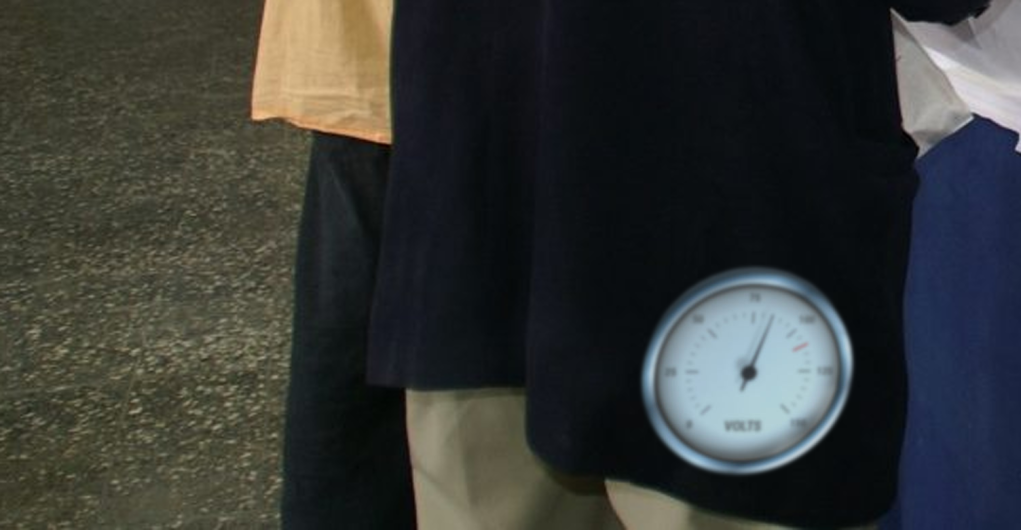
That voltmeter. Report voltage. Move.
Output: 85 V
